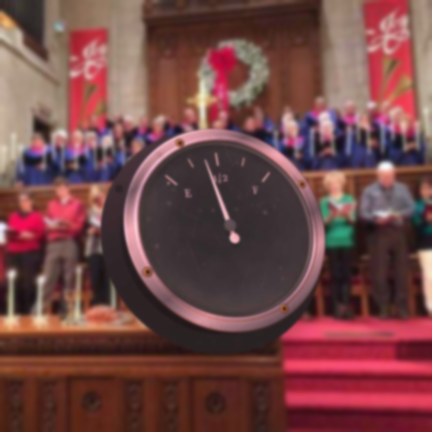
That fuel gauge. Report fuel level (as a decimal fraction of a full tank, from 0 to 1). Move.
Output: 0.375
